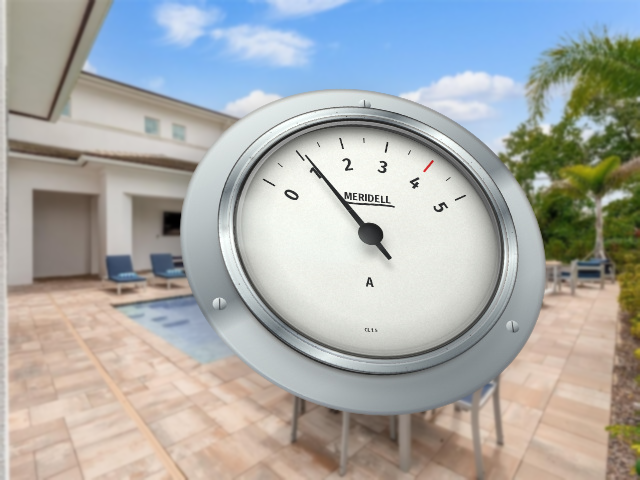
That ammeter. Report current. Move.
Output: 1 A
